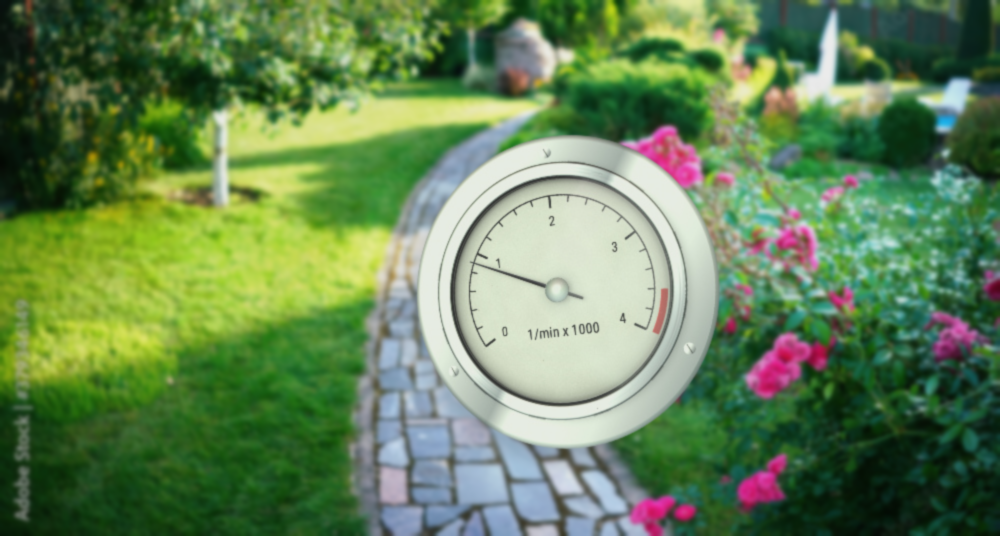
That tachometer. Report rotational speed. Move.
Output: 900 rpm
